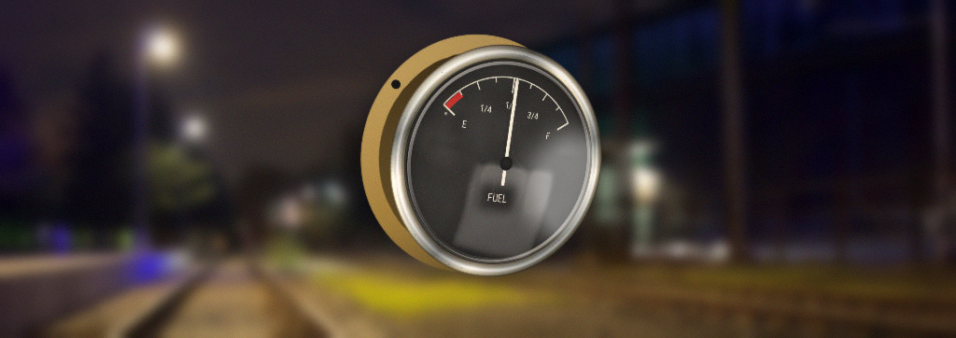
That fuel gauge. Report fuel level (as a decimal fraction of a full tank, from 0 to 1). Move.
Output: 0.5
